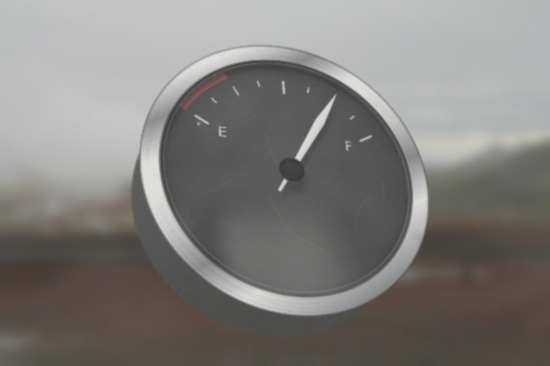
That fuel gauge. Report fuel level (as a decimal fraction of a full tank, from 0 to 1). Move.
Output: 0.75
